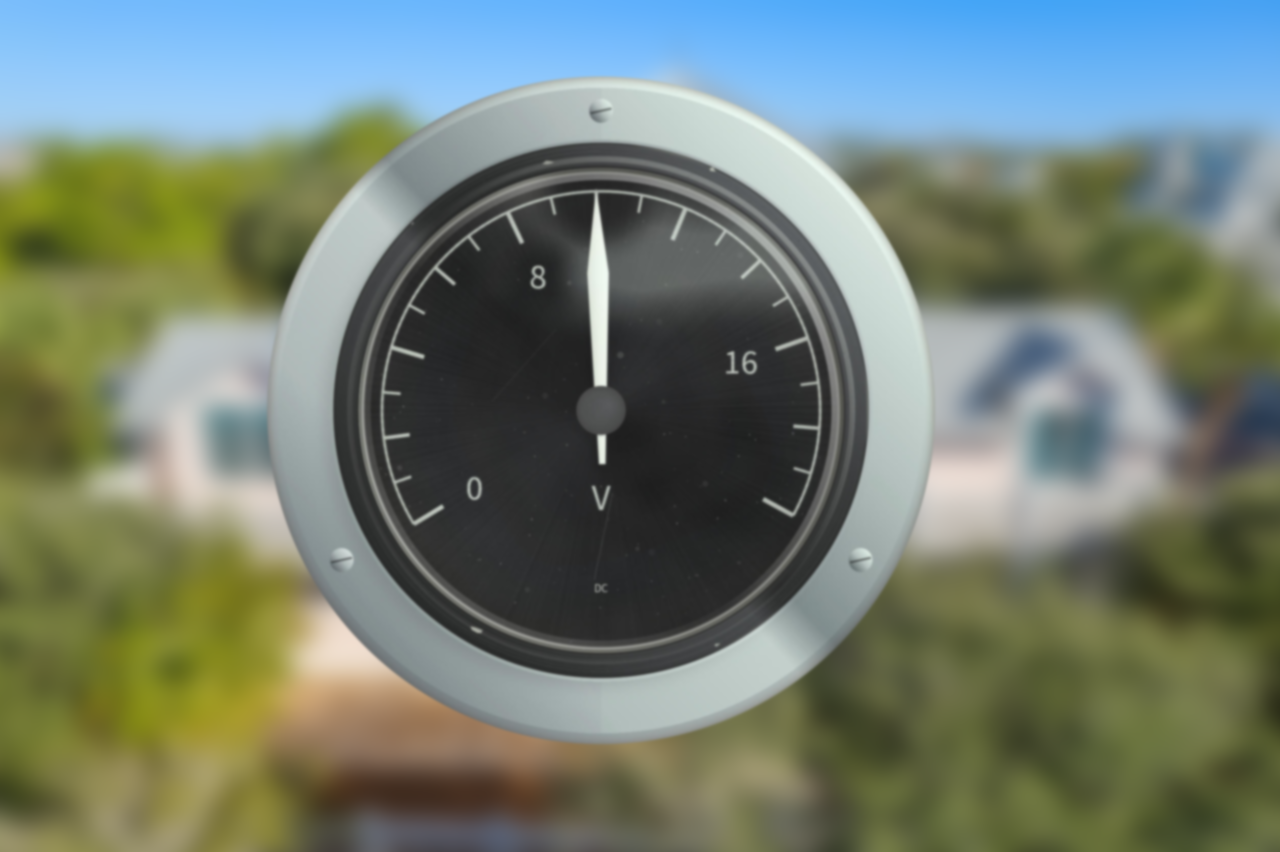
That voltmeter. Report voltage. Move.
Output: 10 V
